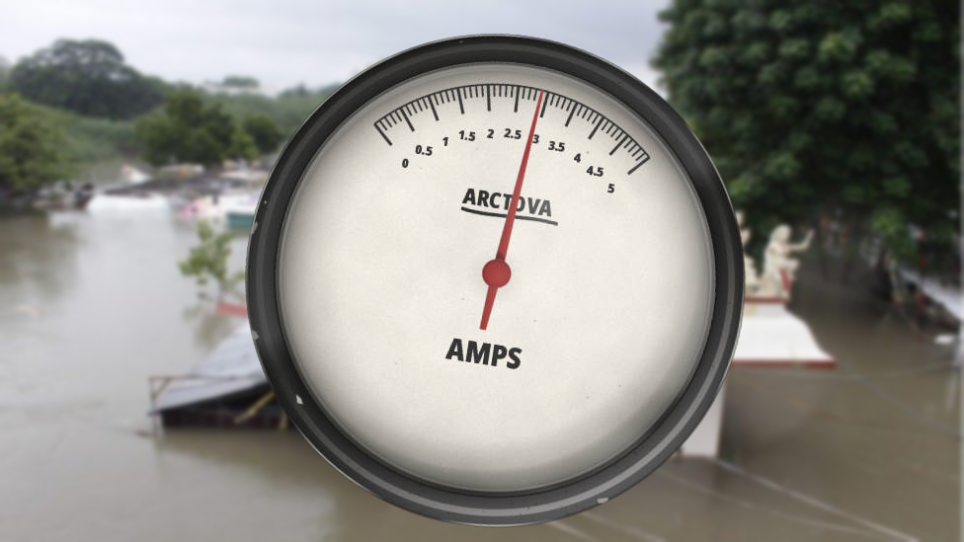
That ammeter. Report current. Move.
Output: 2.9 A
